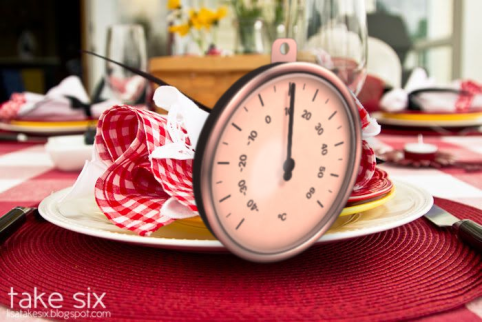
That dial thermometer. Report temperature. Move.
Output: 10 °C
